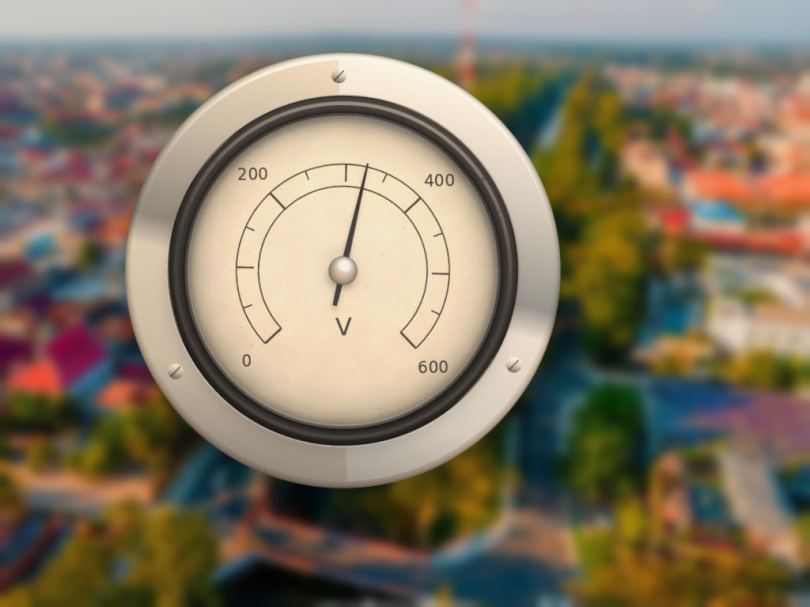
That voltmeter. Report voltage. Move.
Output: 325 V
